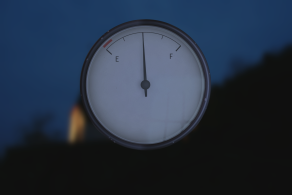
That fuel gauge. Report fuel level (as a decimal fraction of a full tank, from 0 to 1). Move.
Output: 0.5
